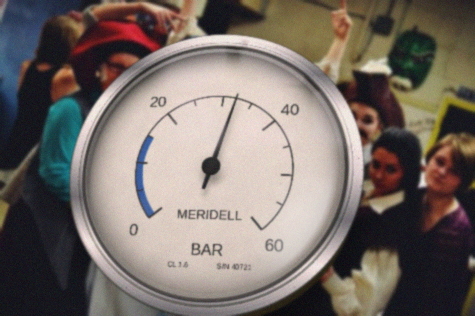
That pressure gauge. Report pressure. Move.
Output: 32.5 bar
